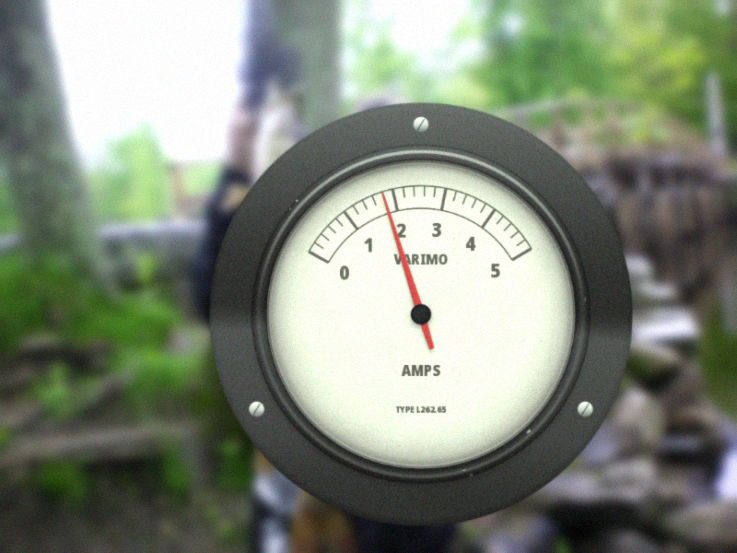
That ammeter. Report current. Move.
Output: 1.8 A
